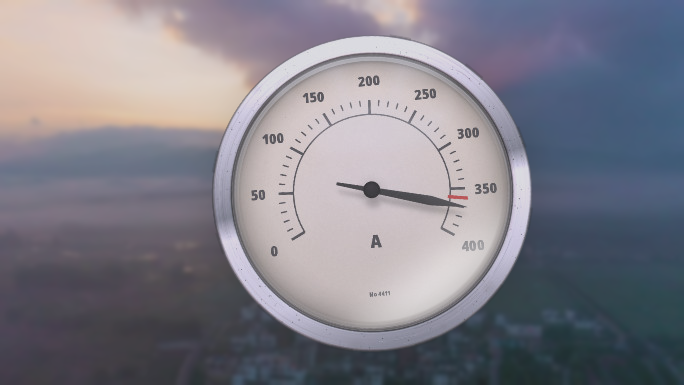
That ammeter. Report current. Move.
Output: 370 A
